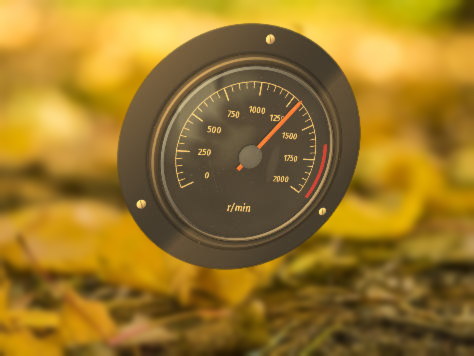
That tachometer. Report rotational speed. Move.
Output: 1300 rpm
